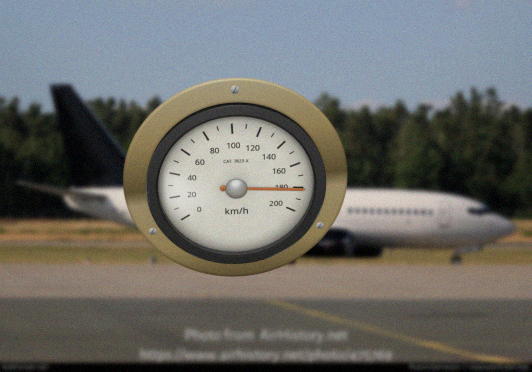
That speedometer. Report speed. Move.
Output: 180 km/h
